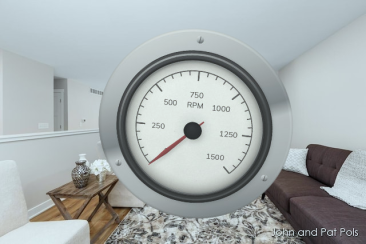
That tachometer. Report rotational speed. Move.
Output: 0 rpm
